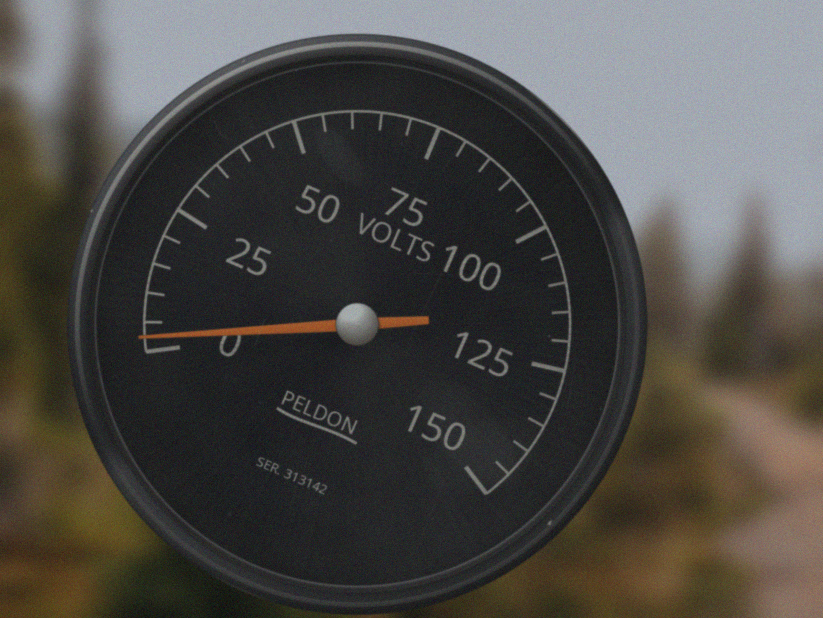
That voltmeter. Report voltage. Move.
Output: 2.5 V
